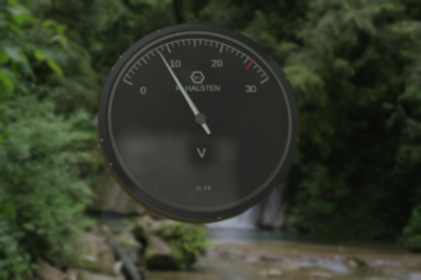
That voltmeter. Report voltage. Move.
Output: 8 V
